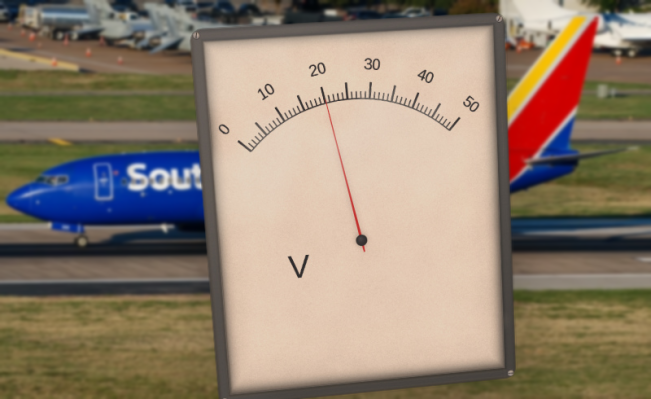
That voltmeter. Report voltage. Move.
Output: 20 V
